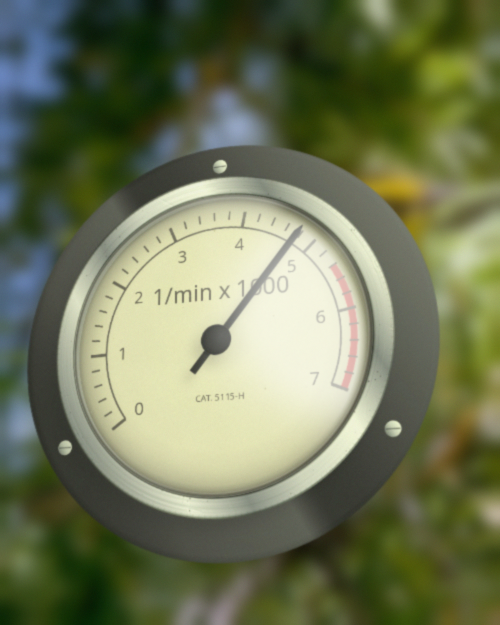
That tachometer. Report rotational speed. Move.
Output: 4800 rpm
